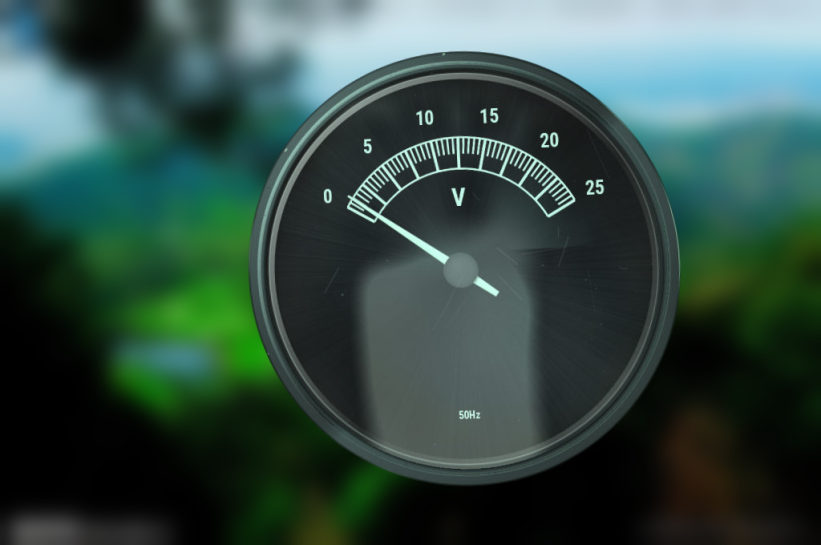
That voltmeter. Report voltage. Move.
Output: 1 V
